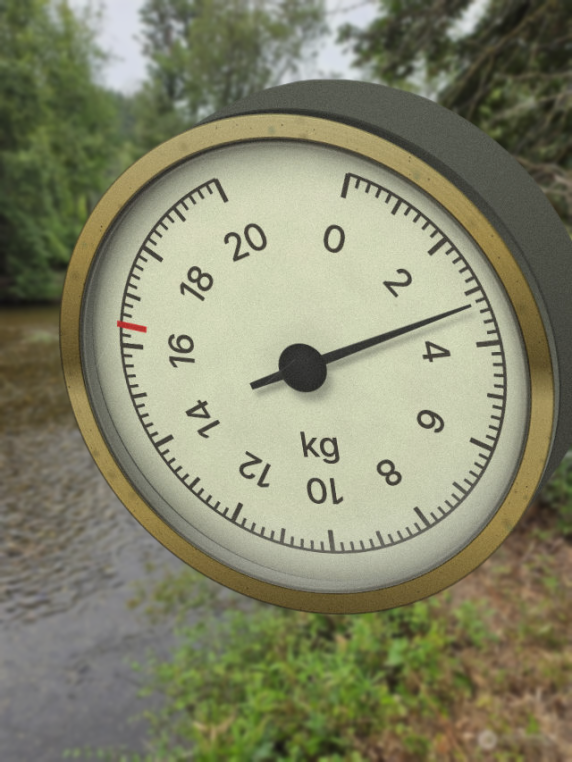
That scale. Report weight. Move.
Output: 3.2 kg
